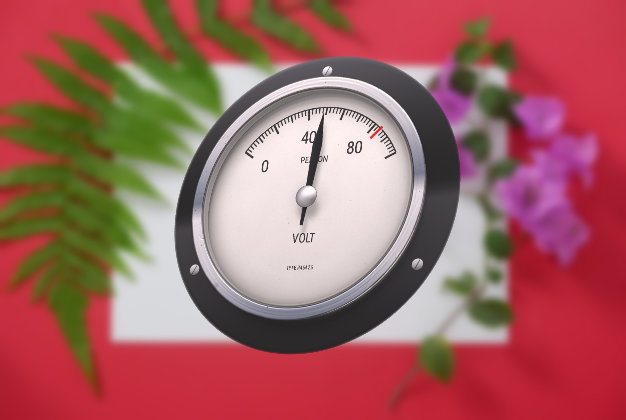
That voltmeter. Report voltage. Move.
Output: 50 V
